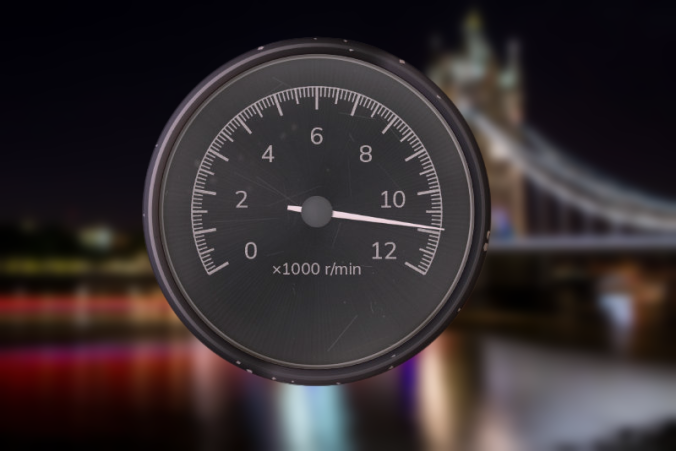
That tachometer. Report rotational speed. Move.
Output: 10900 rpm
